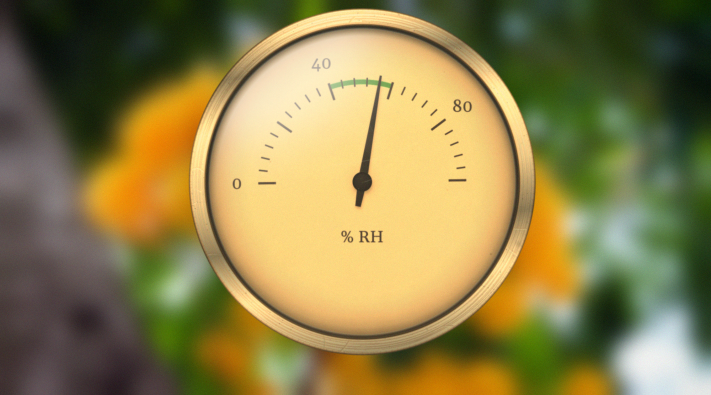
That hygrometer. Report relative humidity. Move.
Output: 56 %
